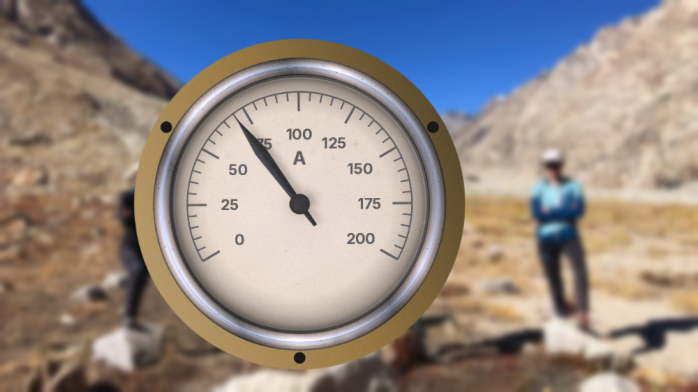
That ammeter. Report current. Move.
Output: 70 A
